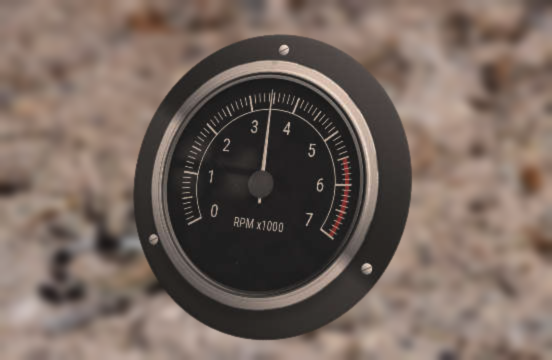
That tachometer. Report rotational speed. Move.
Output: 3500 rpm
